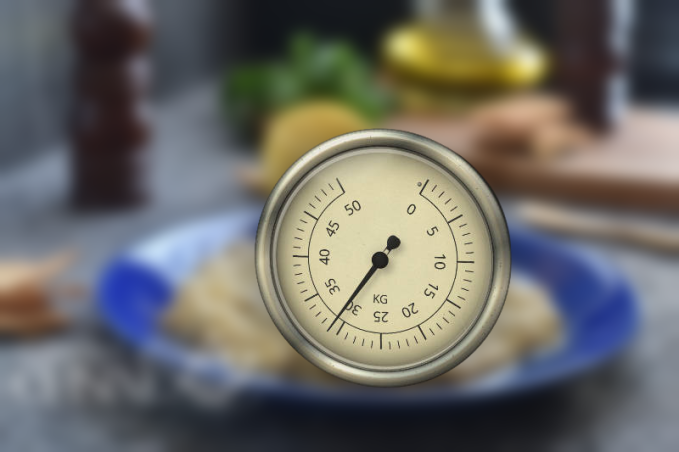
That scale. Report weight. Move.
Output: 31 kg
